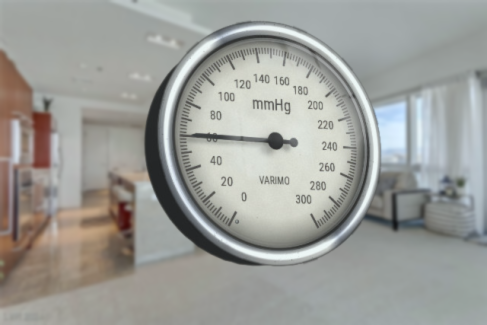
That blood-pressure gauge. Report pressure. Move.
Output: 60 mmHg
